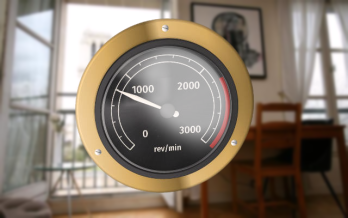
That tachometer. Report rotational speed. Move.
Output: 800 rpm
